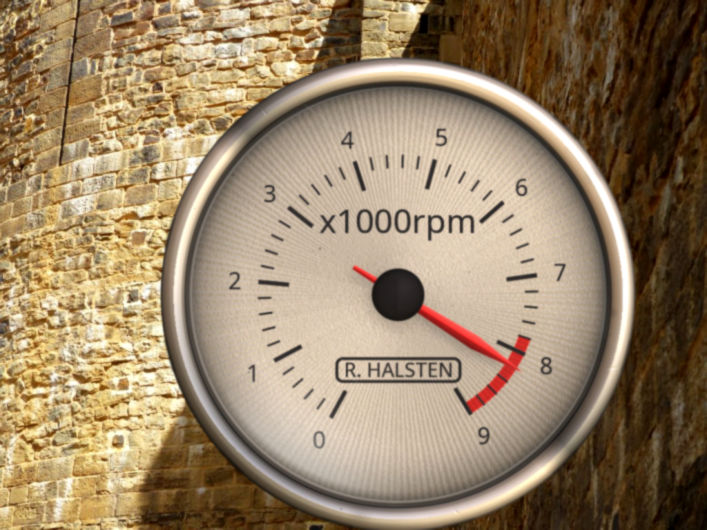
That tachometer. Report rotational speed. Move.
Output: 8200 rpm
